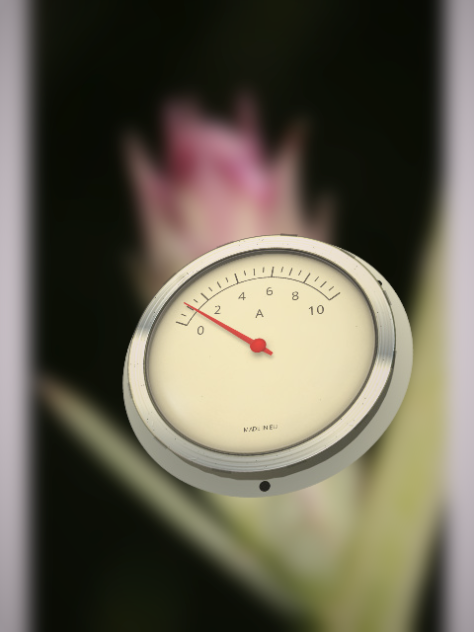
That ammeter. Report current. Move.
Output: 1 A
